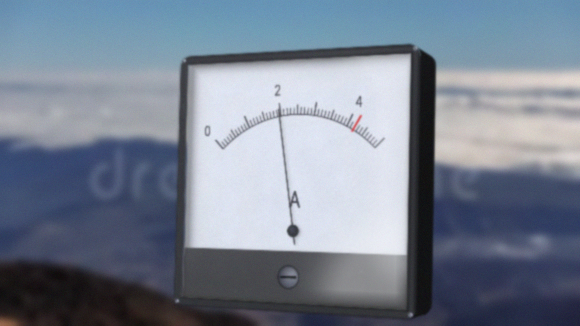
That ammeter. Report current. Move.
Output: 2 A
